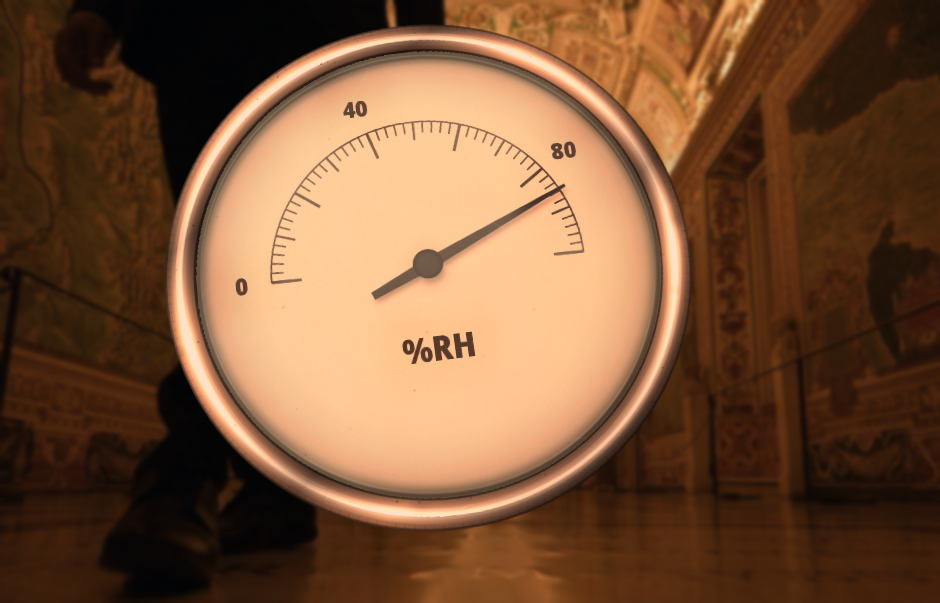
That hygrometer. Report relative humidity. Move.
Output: 86 %
